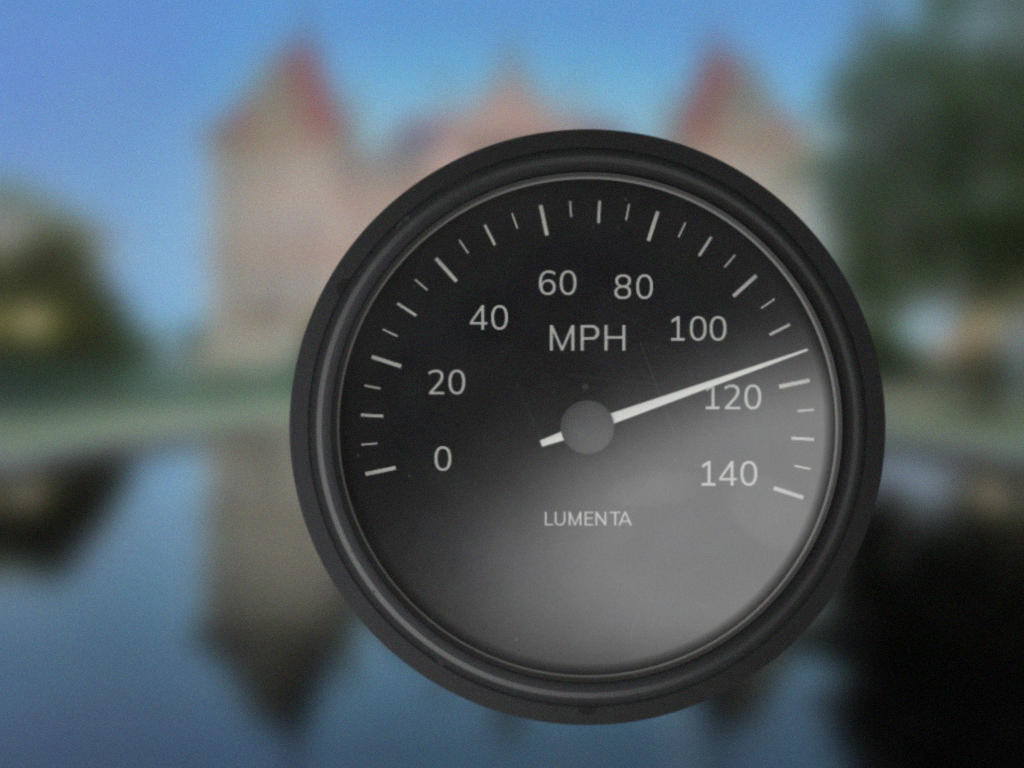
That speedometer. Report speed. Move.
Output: 115 mph
